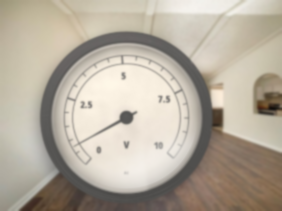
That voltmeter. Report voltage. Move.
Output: 0.75 V
